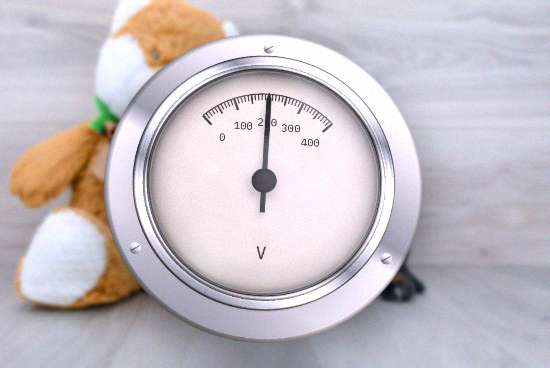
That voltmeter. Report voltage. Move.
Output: 200 V
